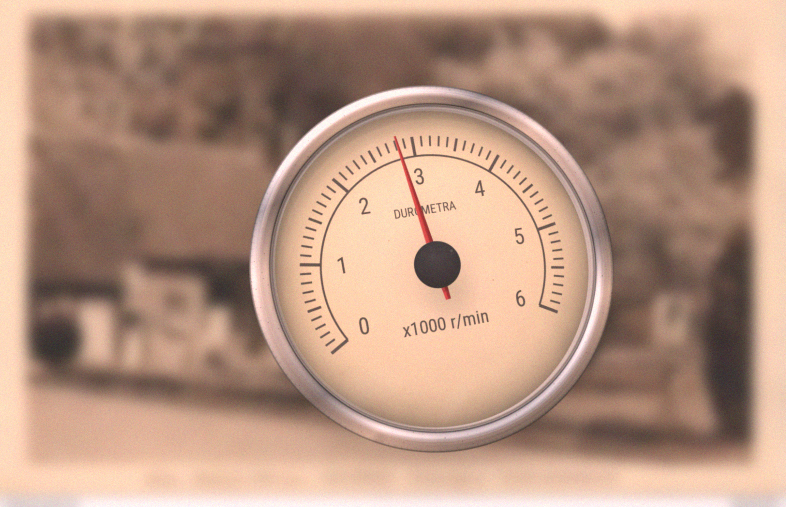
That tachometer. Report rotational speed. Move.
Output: 2800 rpm
